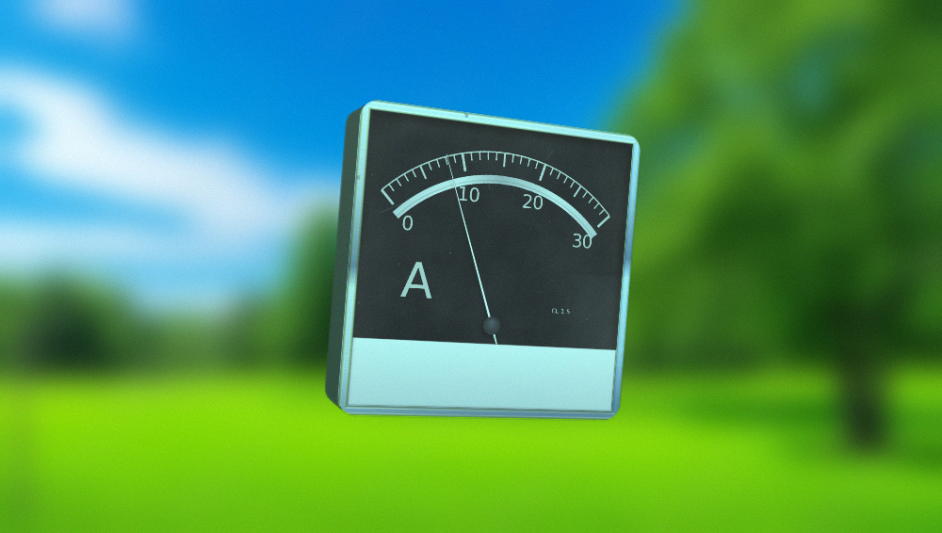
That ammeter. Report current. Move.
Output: 8 A
